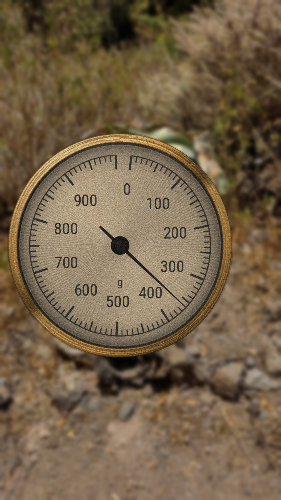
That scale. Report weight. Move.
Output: 360 g
